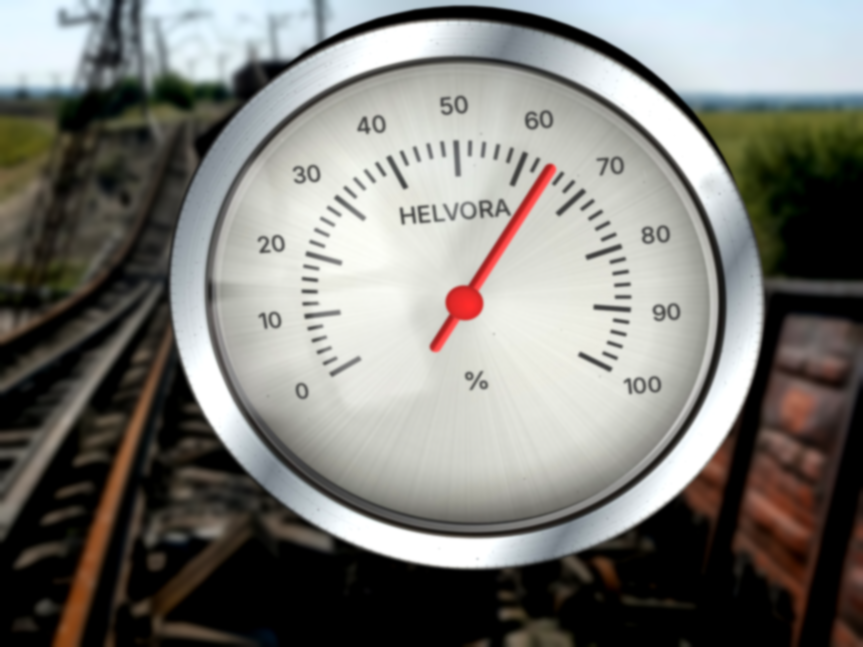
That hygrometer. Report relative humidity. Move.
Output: 64 %
